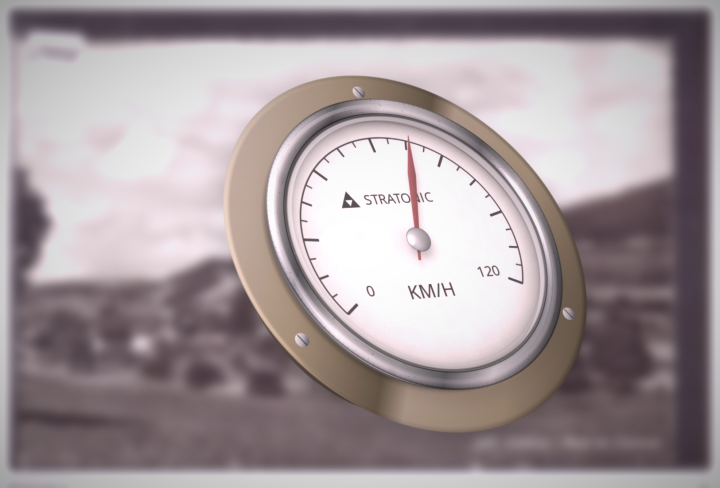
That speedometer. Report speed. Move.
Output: 70 km/h
